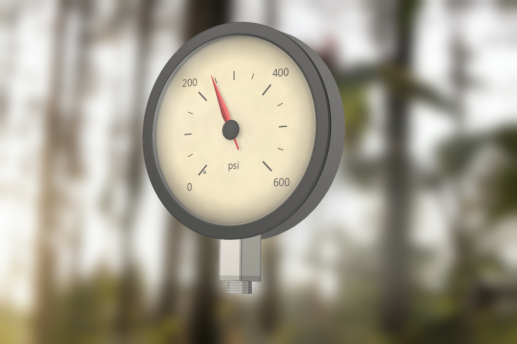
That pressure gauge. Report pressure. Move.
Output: 250 psi
